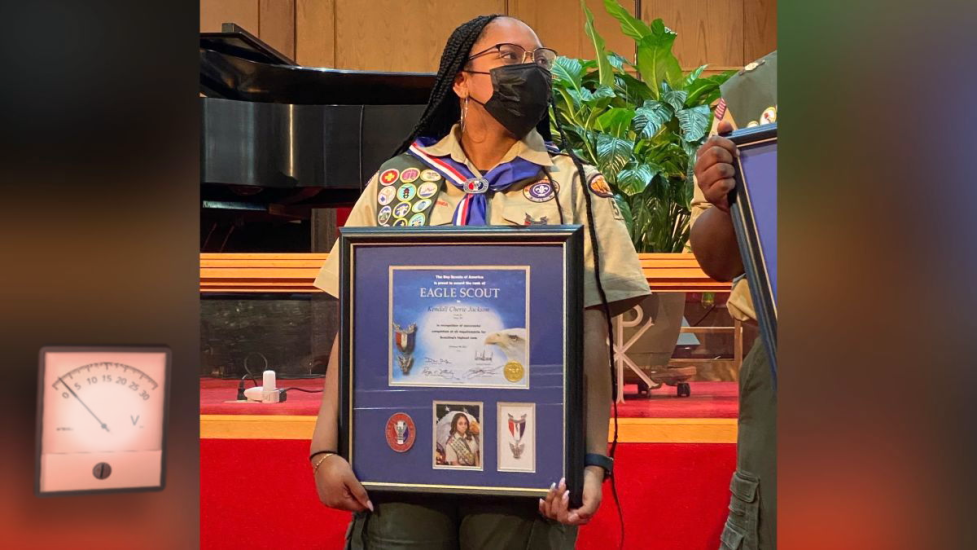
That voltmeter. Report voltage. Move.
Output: 2.5 V
